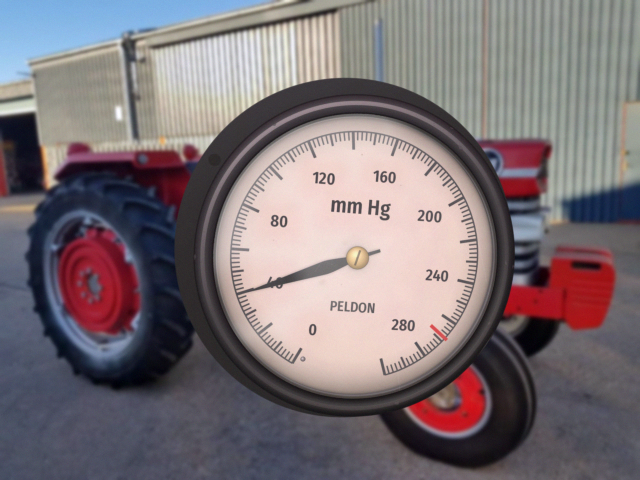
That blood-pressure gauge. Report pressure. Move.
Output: 40 mmHg
